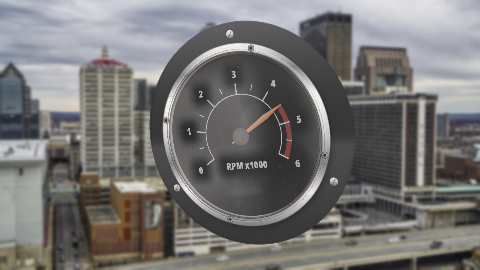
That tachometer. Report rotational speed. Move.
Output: 4500 rpm
